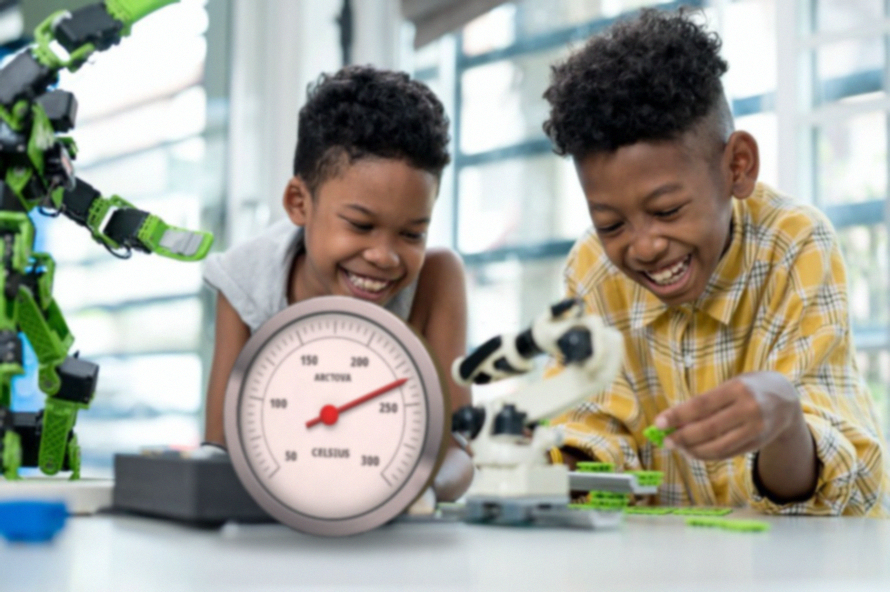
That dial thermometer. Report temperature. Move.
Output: 235 °C
